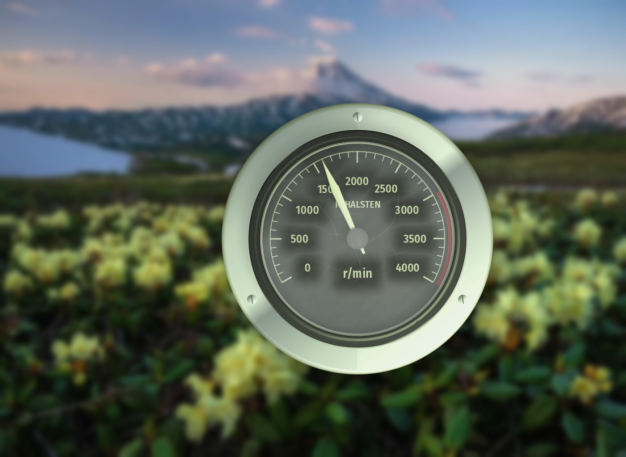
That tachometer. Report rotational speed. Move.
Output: 1600 rpm
